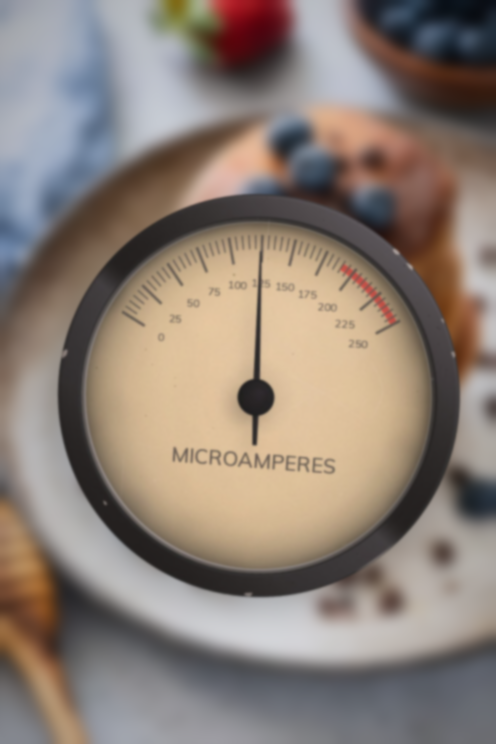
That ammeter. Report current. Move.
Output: 125 µA
